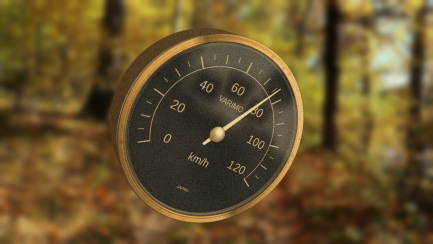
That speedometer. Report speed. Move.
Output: 75 km/h
